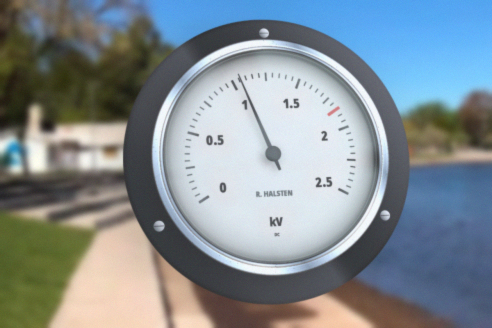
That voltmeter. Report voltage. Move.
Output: 1.05 kV
